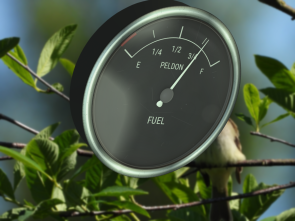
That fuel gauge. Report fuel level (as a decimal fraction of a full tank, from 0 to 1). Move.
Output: 0.75
